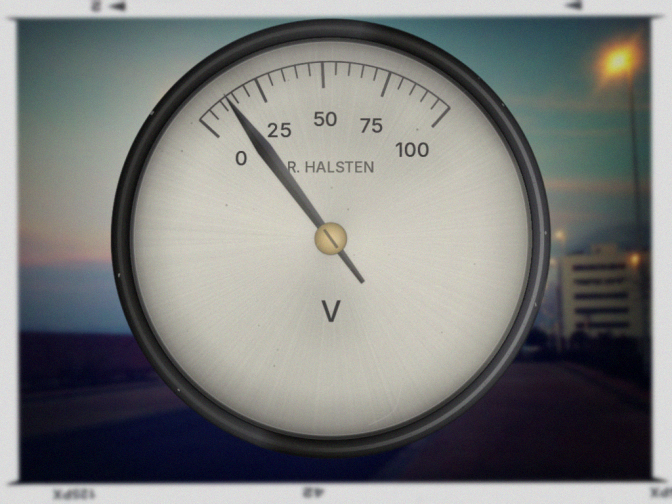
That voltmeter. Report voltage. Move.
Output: 12.5 V
